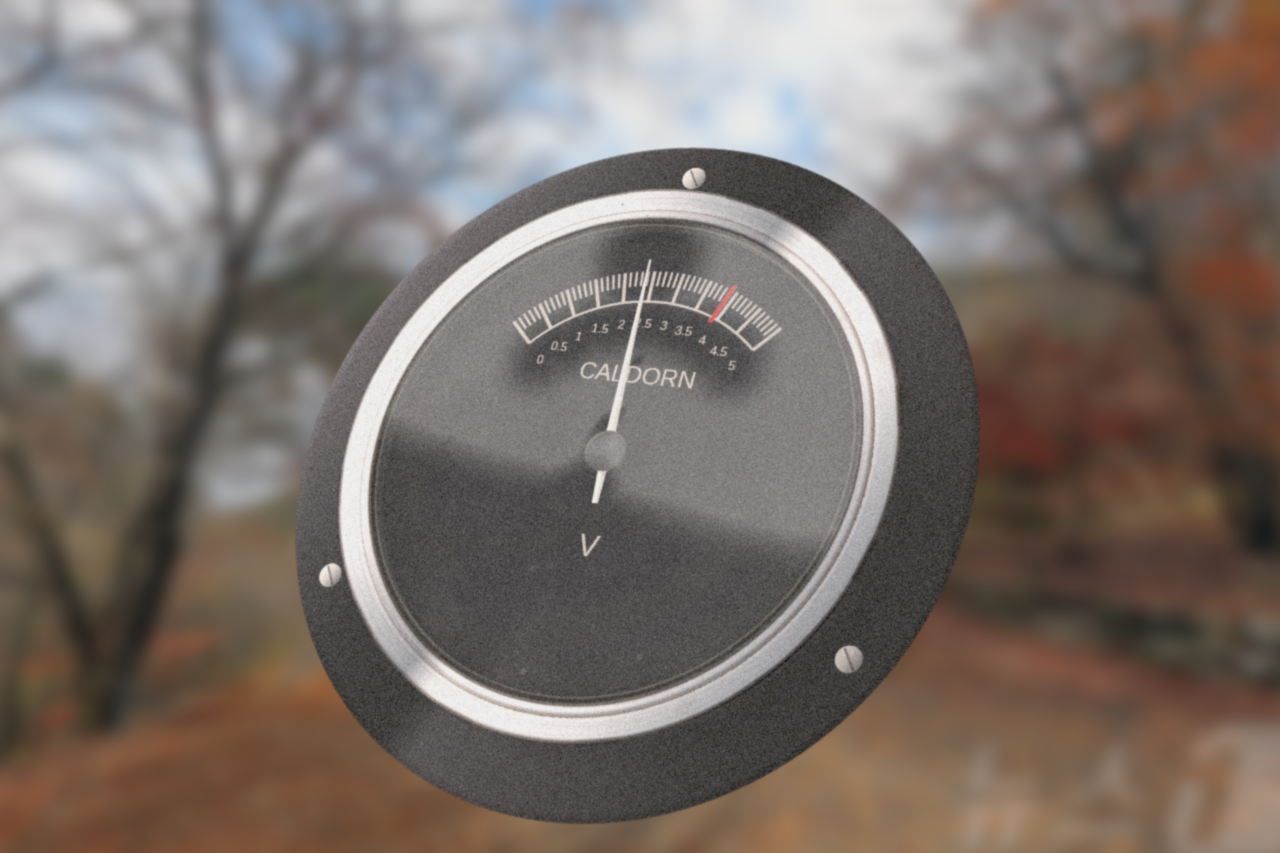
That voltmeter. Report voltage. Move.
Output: 2.5 V
